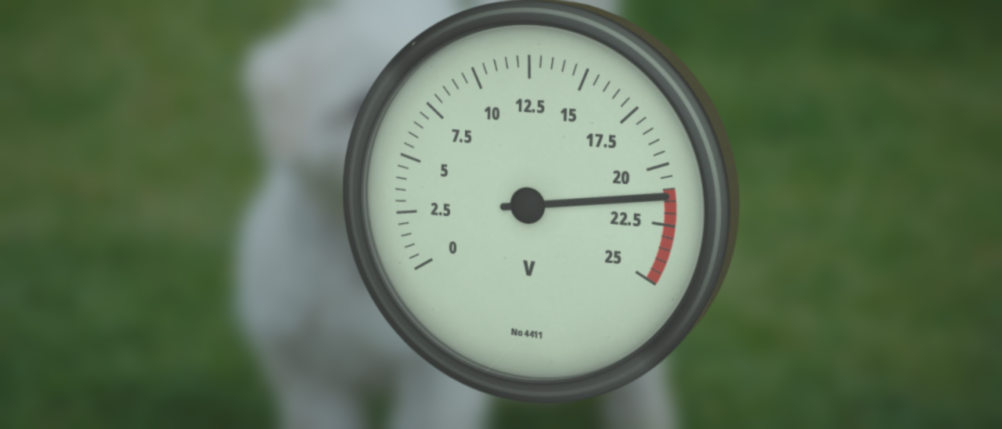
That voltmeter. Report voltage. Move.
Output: 21.25 V
